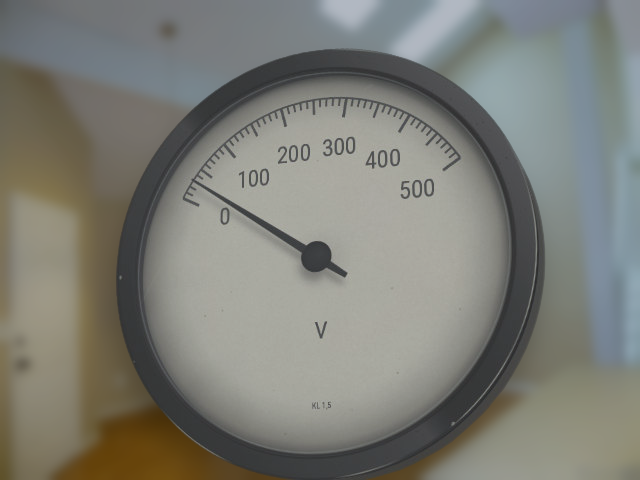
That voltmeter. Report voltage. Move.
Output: 30 V
